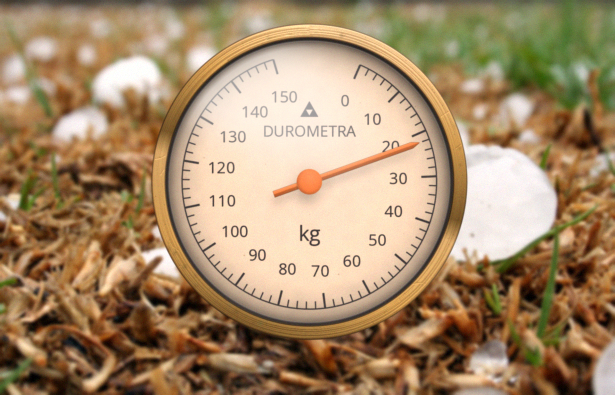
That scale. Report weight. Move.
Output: 22 kg
